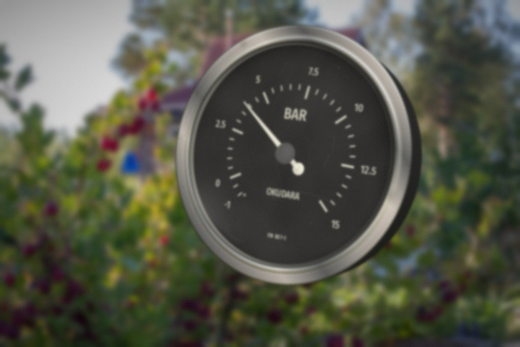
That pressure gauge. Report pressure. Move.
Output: 4 bar
